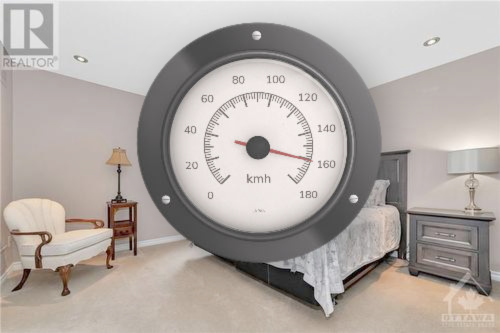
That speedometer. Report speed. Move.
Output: 160 km/h
